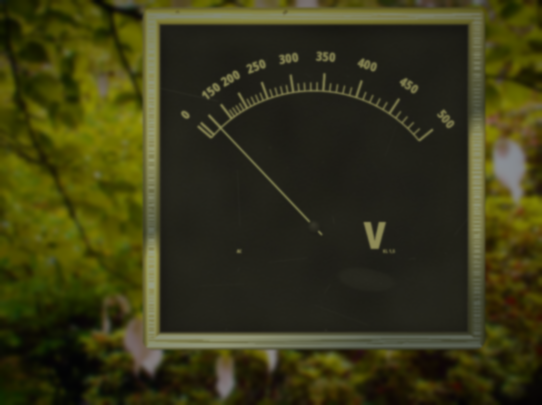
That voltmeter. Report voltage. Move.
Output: 100 V
